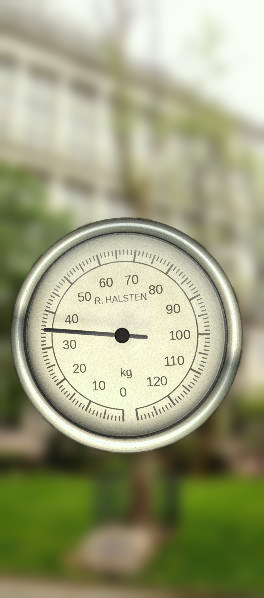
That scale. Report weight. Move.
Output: 35 kg
